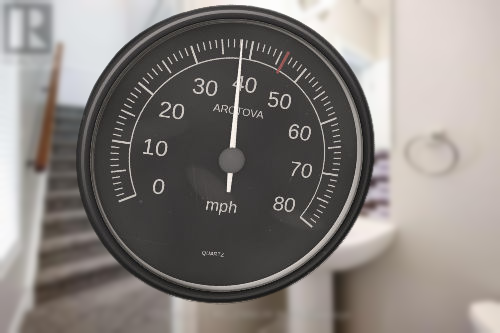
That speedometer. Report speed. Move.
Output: 38 mph
